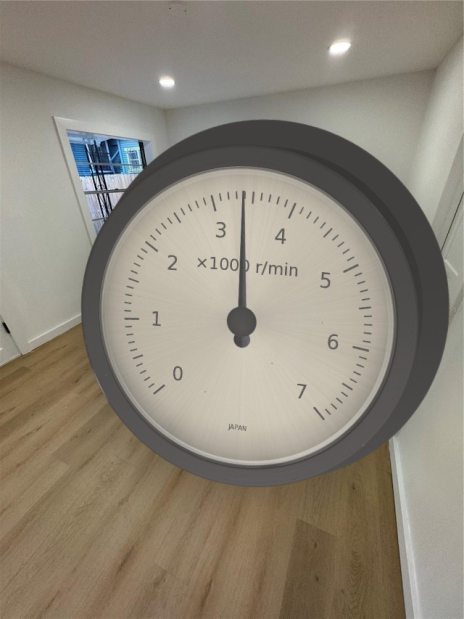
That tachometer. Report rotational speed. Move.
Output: 3400 rpm
